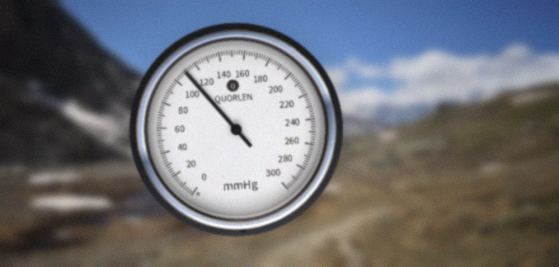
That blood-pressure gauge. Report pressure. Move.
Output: 110 mmHg
